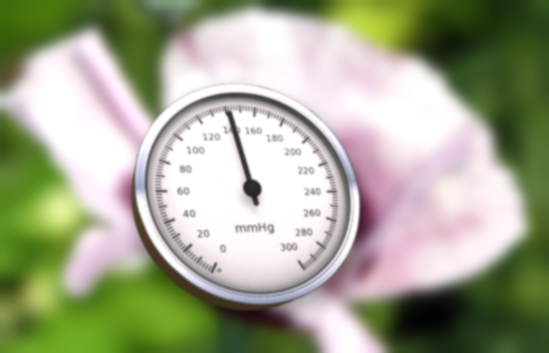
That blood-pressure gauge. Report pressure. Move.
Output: 140 mmHg
